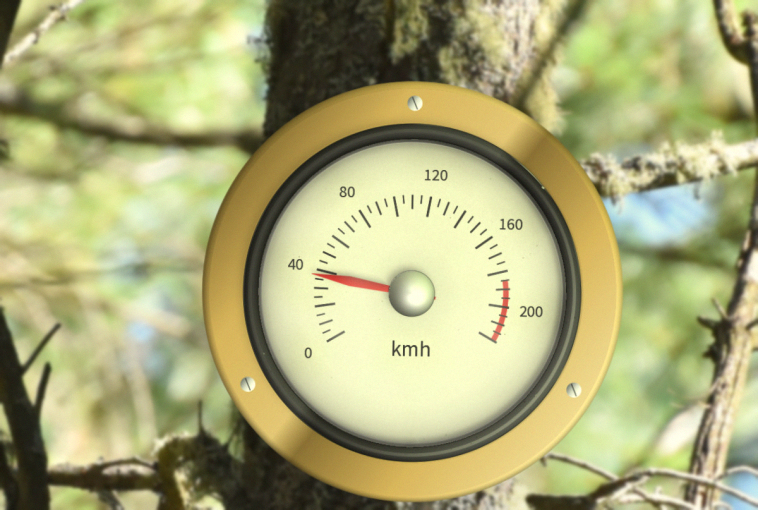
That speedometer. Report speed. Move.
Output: 37.5 km/h
